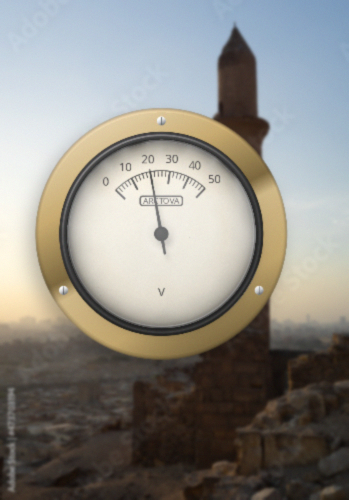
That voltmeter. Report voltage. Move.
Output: 20 V
